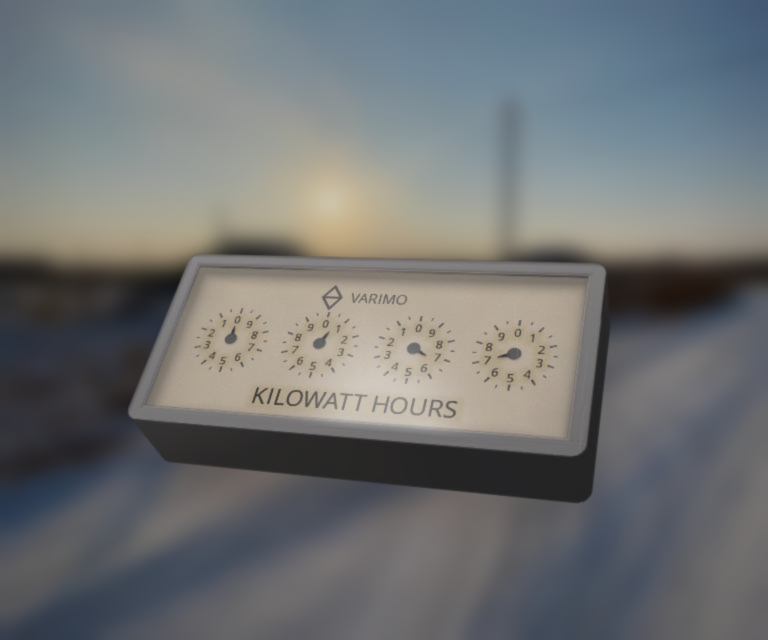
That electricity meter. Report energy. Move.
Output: 67 kWh
